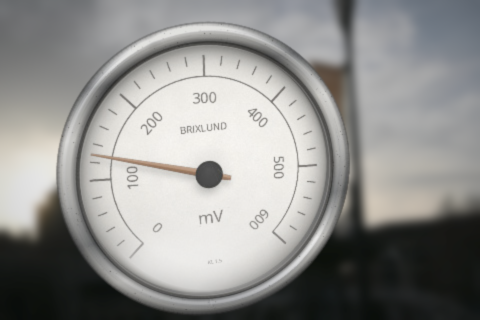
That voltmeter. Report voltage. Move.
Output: 130 mV
